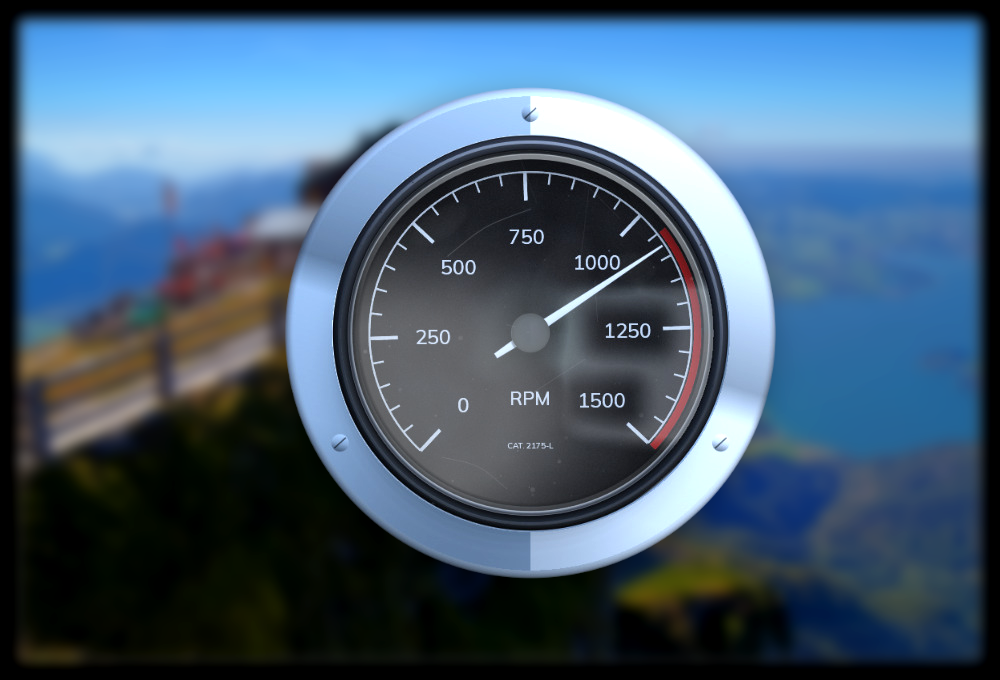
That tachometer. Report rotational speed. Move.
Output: 1075 rpm
